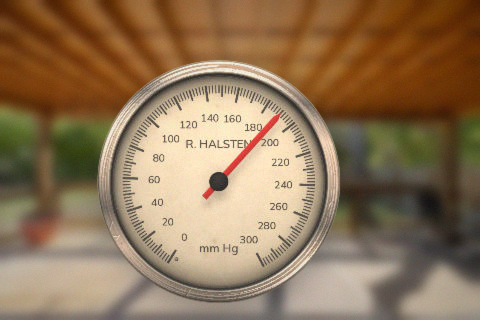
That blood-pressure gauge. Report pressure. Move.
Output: 190 mmHg
